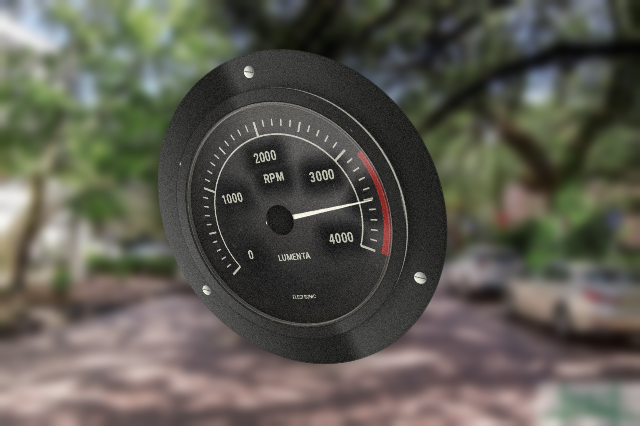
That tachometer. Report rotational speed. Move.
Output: 3500 rpm
